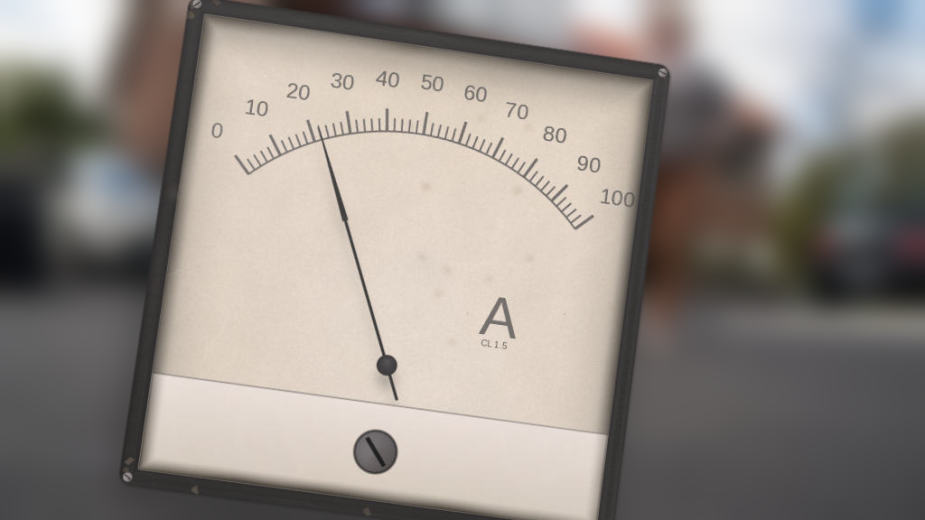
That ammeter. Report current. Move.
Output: 22 A
